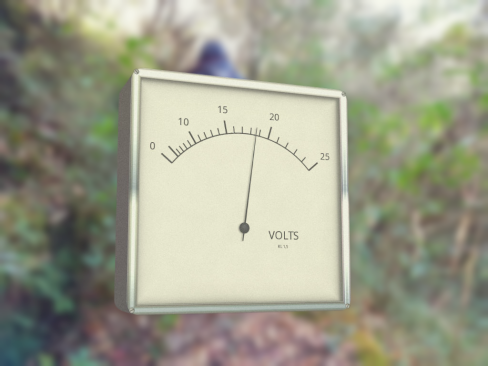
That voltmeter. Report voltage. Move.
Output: 18.5 V
